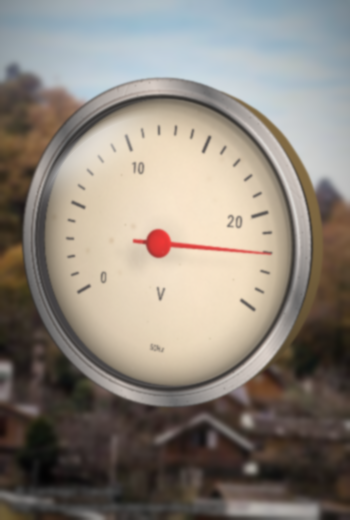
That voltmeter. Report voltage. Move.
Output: 22 V
